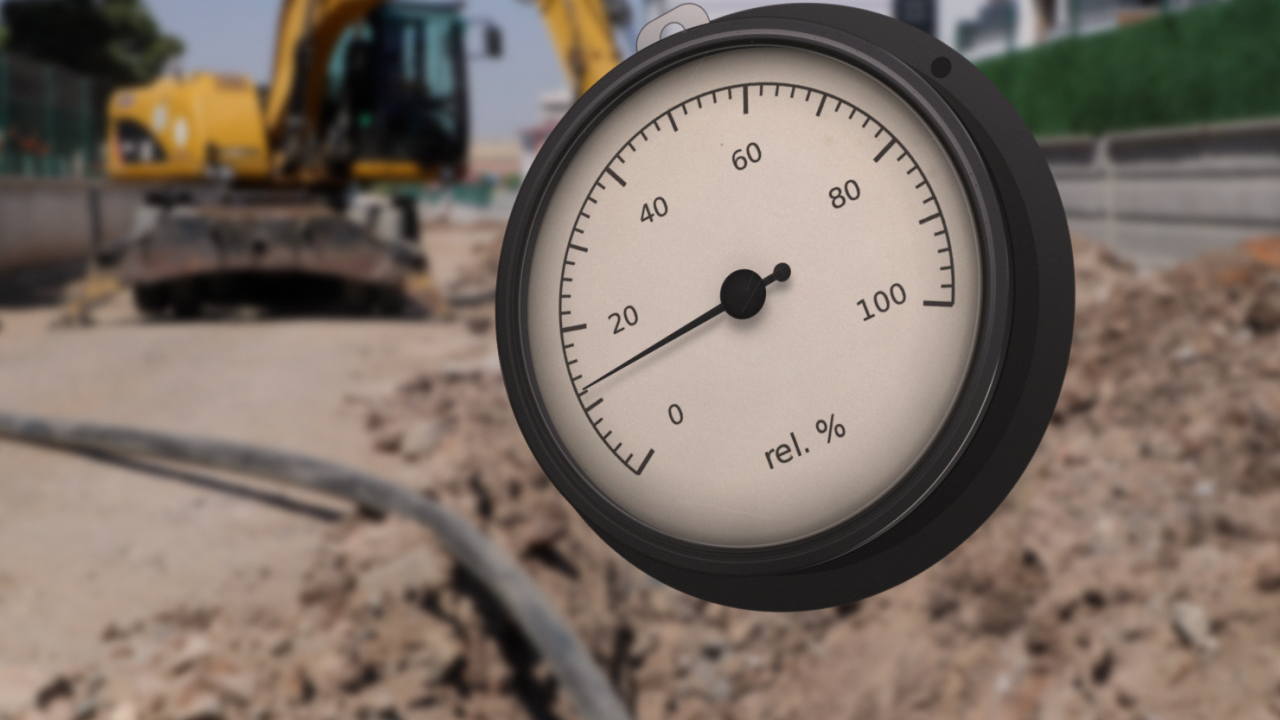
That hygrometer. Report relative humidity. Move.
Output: 12 %
